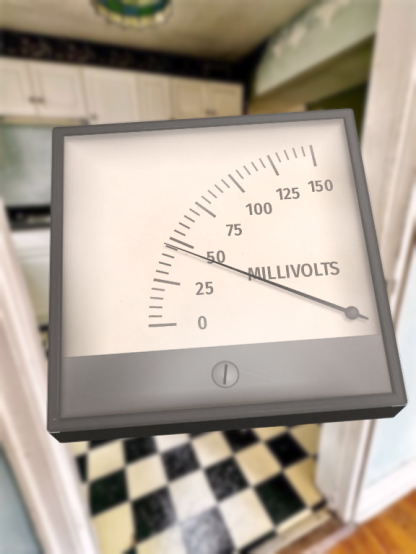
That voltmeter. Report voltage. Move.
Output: 45 mV
